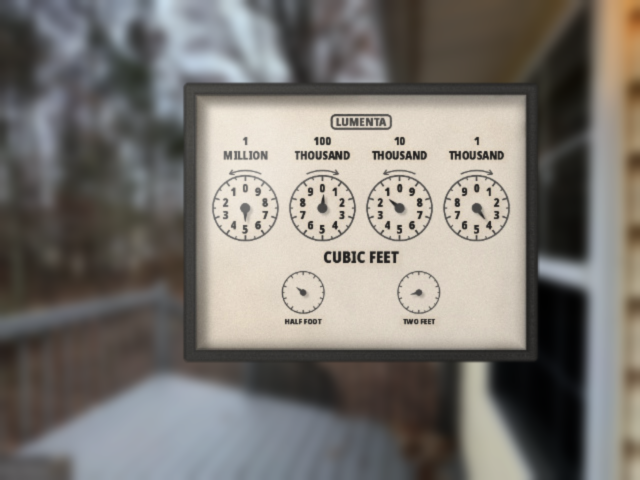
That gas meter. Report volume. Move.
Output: 501400 ft³
